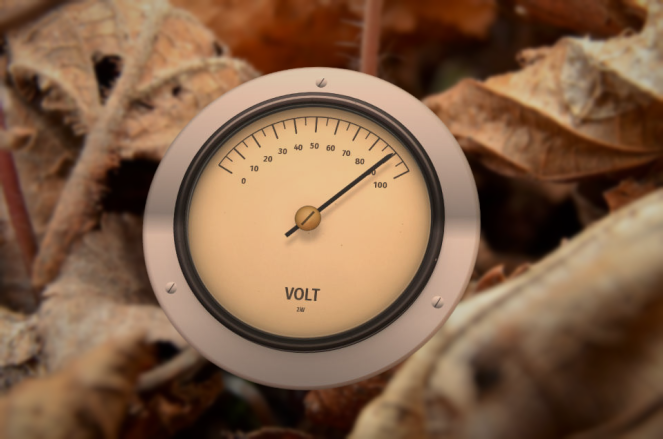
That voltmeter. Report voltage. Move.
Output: 90 V
